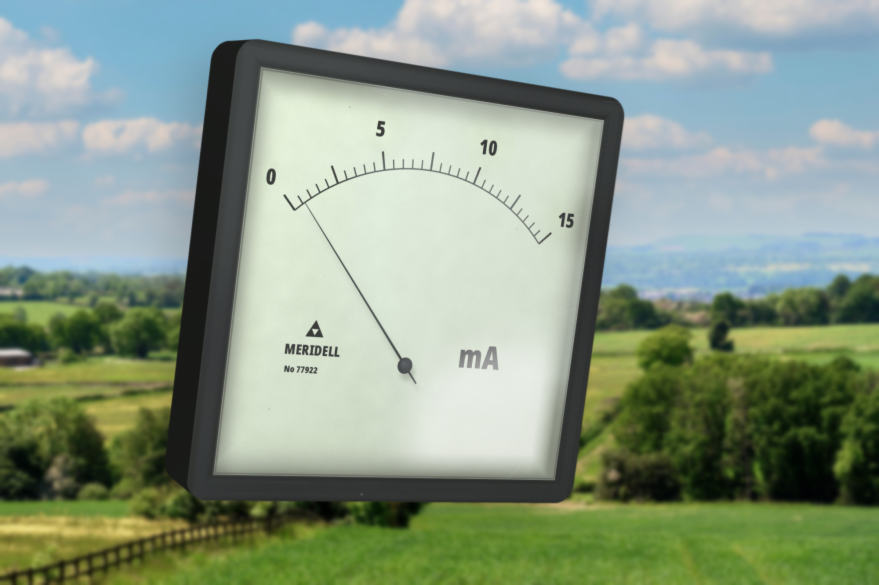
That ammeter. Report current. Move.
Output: 0.5 mA
